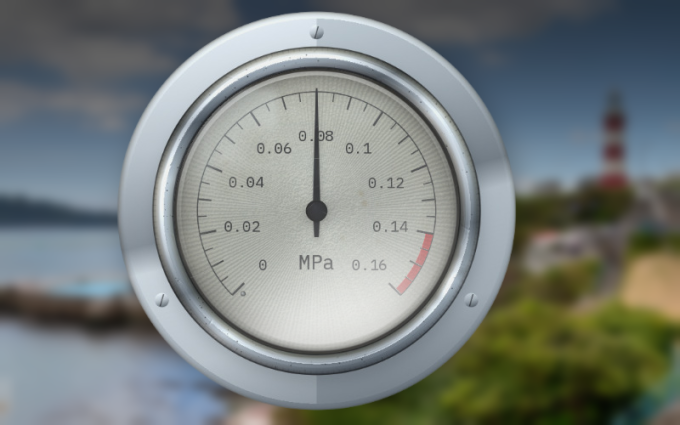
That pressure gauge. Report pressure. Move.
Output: 0.08 MPa
